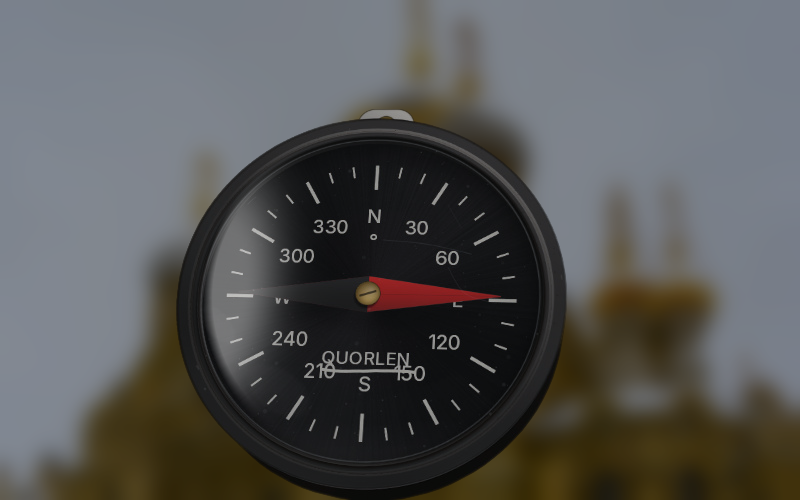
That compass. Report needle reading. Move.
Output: 90 °
